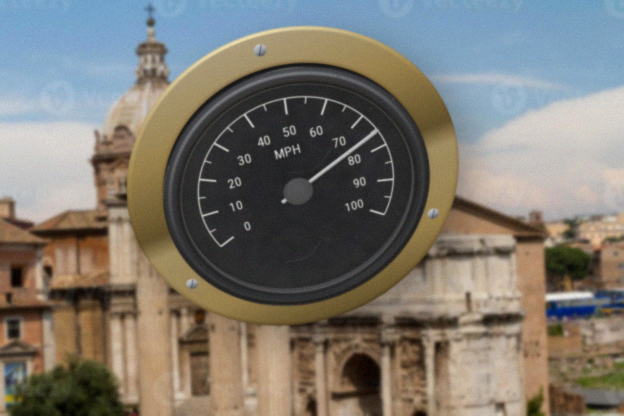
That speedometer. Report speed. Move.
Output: 75 mph
